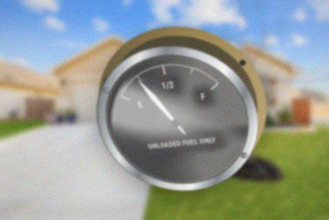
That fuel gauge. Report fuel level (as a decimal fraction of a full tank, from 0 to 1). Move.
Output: 0.25
